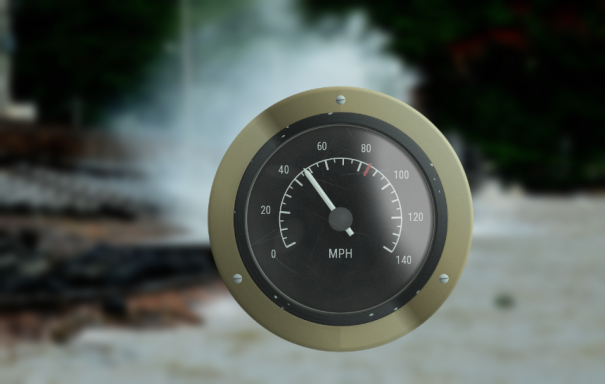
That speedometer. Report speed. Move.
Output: 47.5 mph
